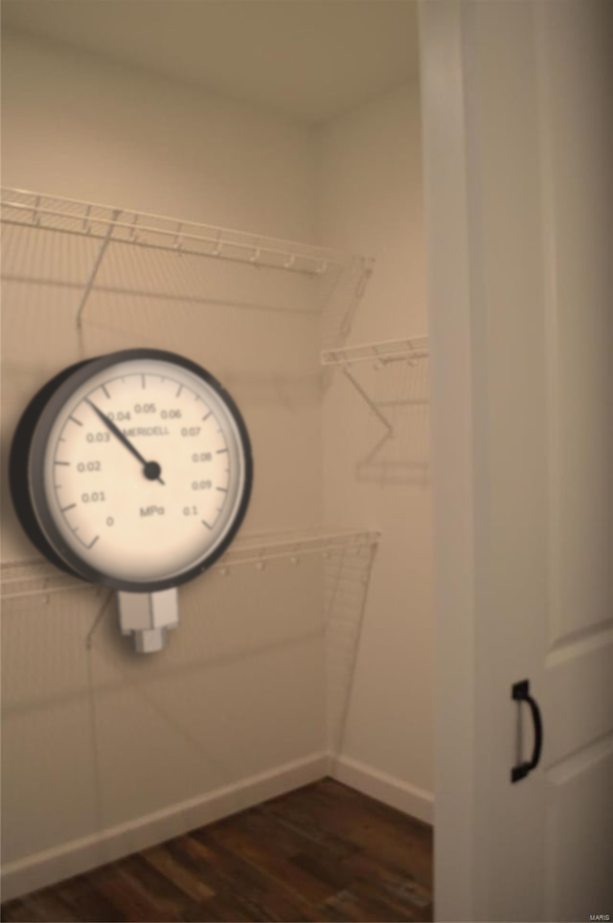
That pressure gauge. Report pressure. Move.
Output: 0.035 MPa
